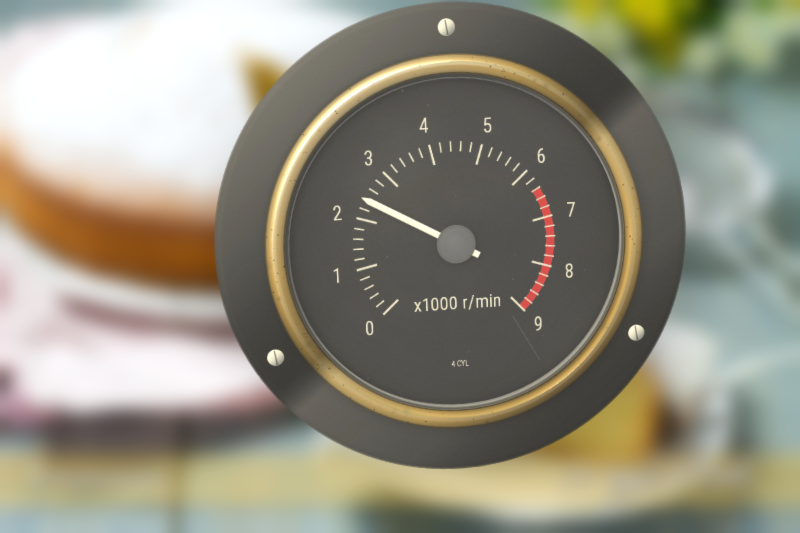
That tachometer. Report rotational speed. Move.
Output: 2400 rpm
